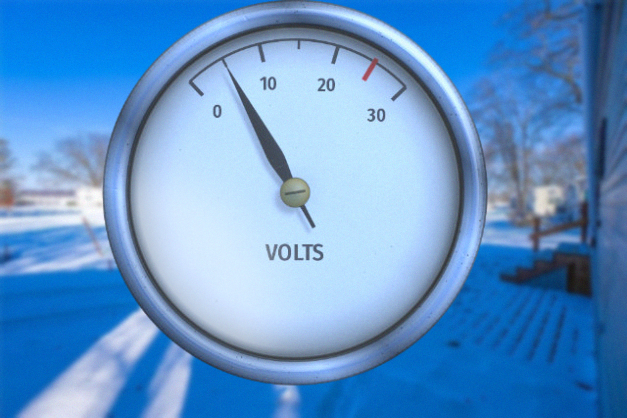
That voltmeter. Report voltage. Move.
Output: 5 V
